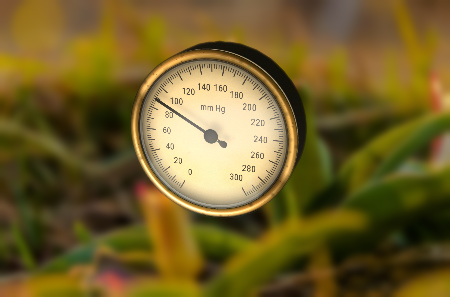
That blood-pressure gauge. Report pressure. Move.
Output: 90 mmHg
